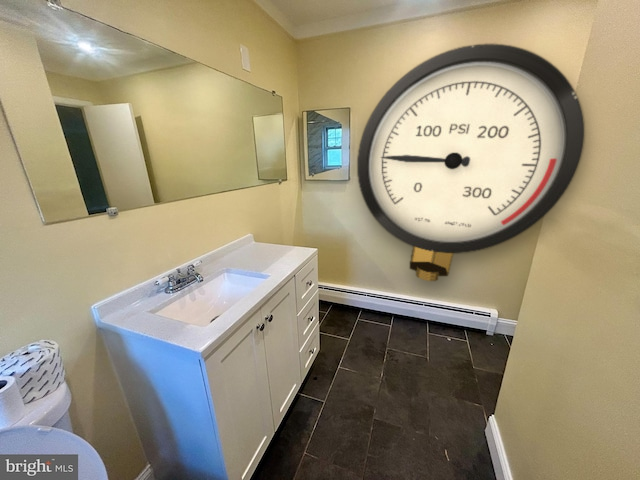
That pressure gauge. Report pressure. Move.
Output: 50 psi
